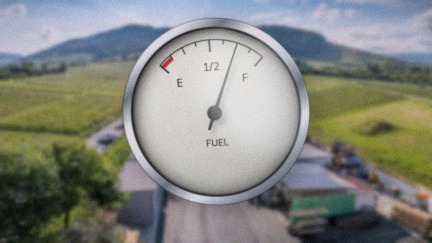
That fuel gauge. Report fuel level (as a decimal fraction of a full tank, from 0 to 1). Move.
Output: 0.75
